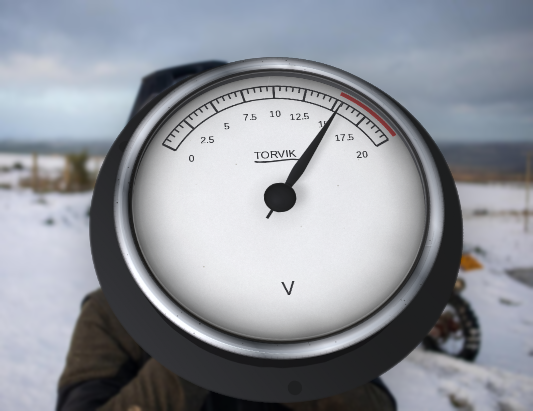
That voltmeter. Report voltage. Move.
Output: 15.5 V
